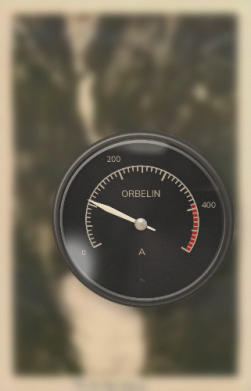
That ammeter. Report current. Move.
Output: 110 A
